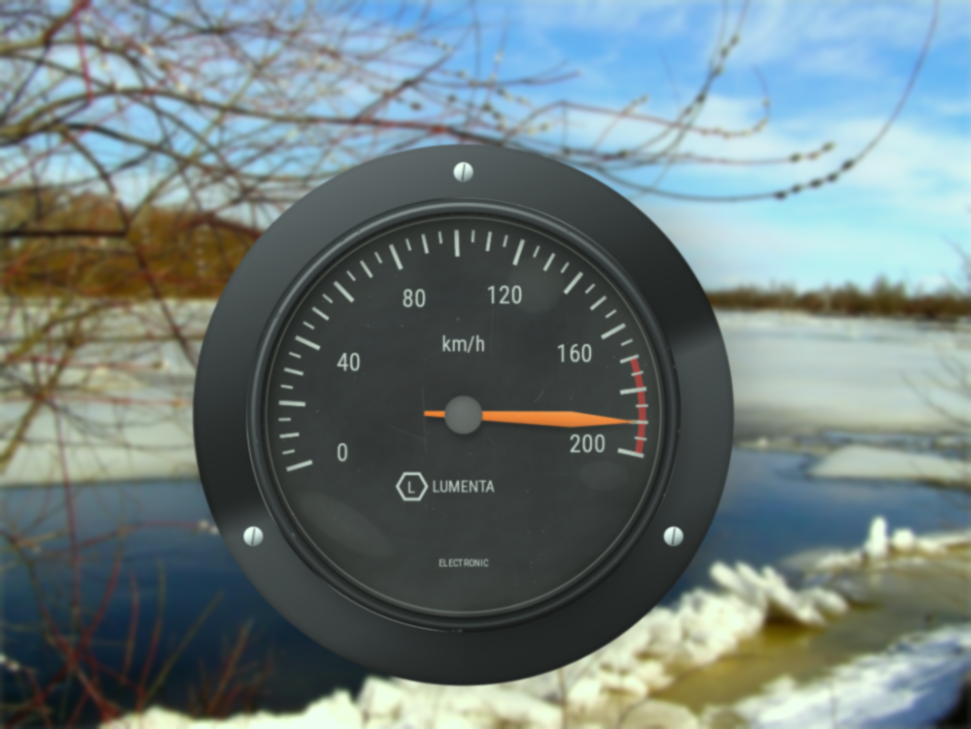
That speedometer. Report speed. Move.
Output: 190 km/h
